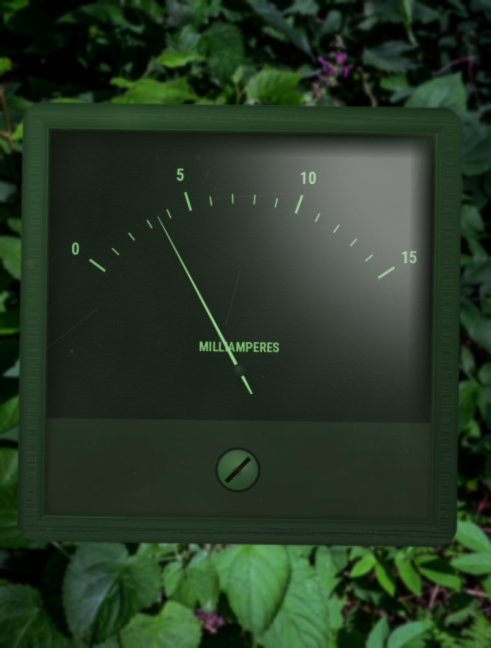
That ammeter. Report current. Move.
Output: 3.5 mA
